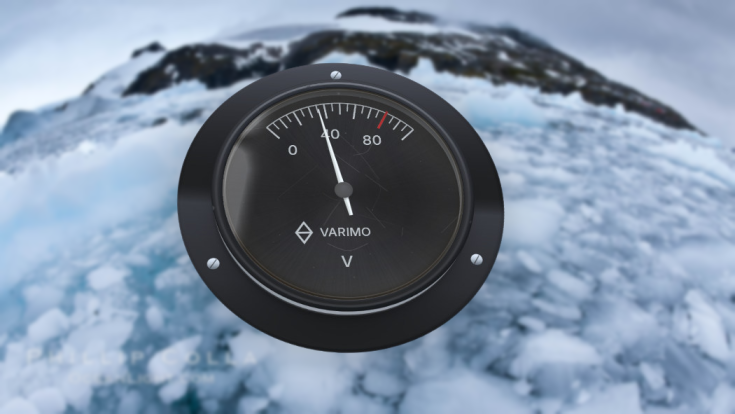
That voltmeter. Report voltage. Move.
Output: 35 V
